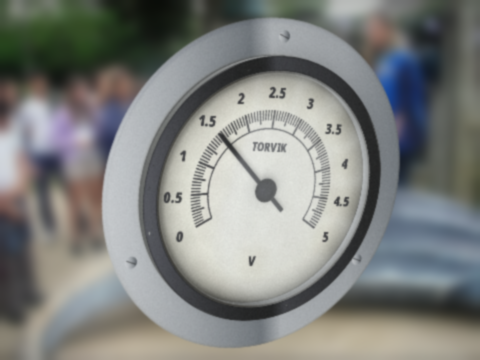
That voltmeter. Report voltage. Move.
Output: 1.5 V
